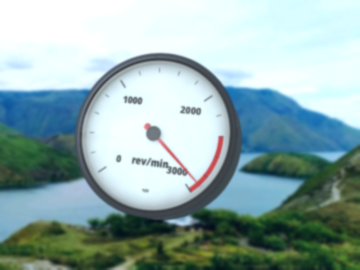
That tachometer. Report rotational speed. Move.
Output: 2900 rpm
